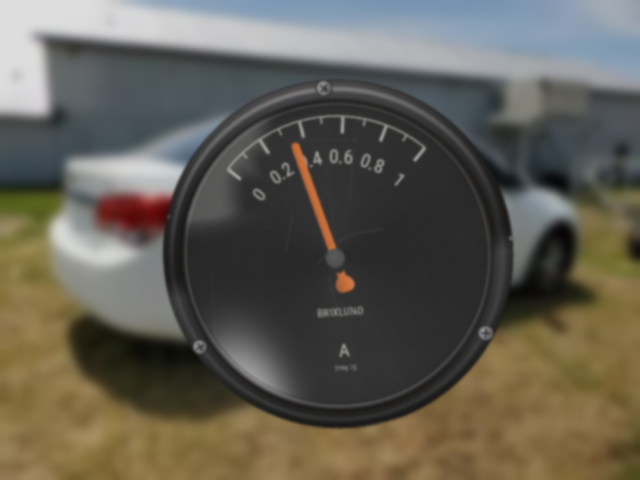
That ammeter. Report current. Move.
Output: 0.35 A
